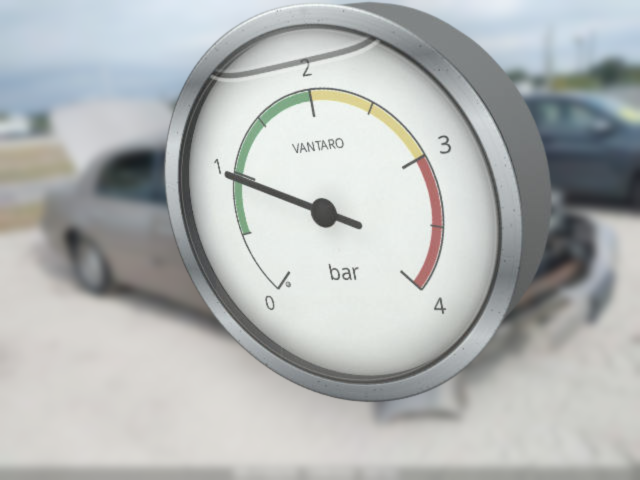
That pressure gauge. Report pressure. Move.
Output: 1 bar
